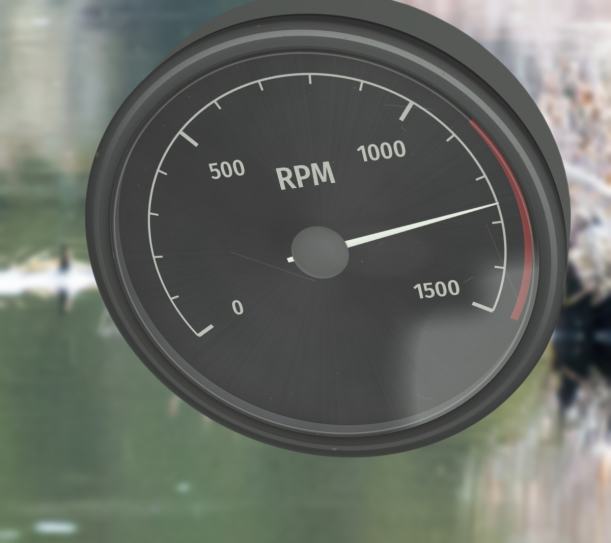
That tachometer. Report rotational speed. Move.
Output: 1250 rpm
